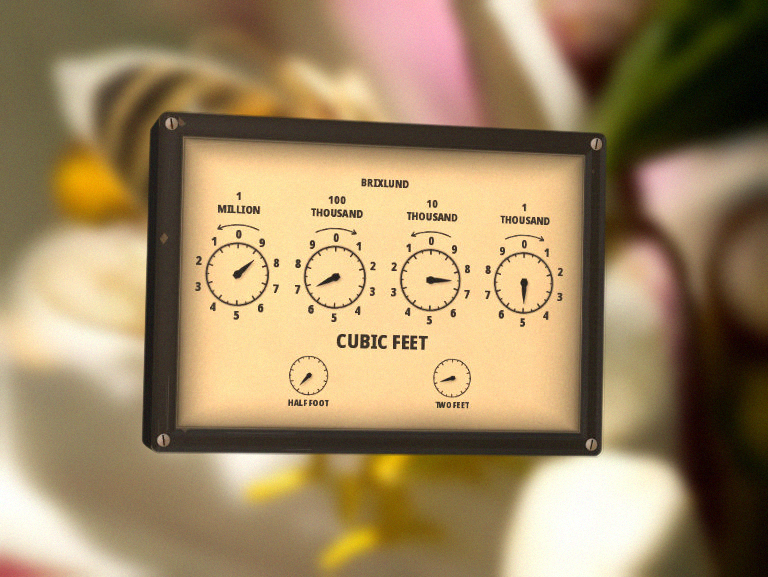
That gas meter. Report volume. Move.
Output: 867500 ft³
